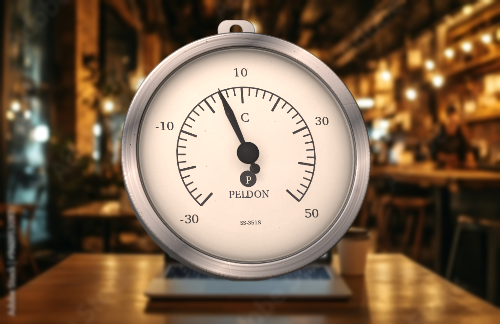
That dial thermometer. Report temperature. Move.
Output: 4 °C
